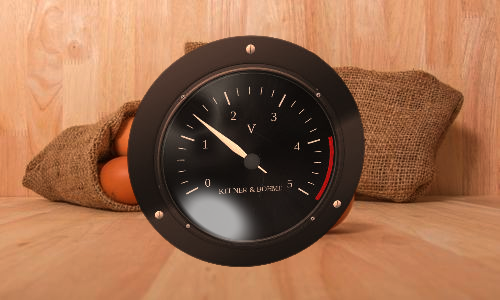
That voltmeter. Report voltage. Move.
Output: 1.4 V
